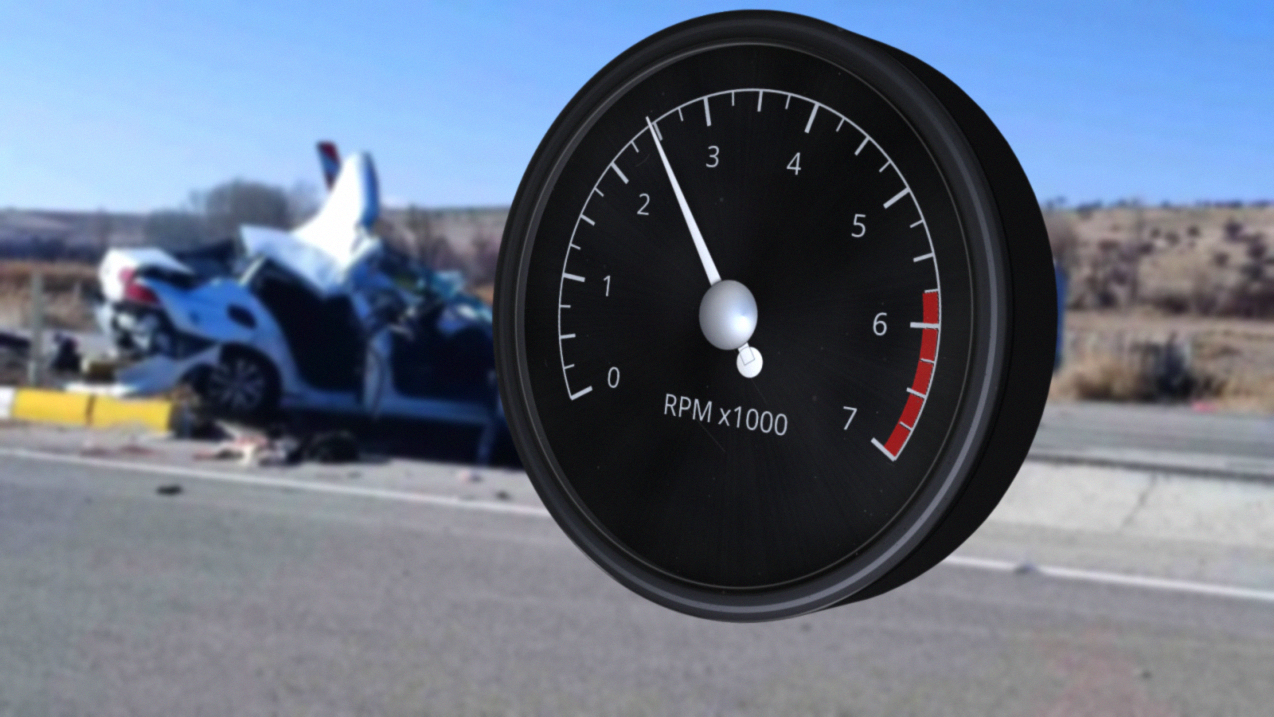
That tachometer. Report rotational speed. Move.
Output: 2500 rpm
